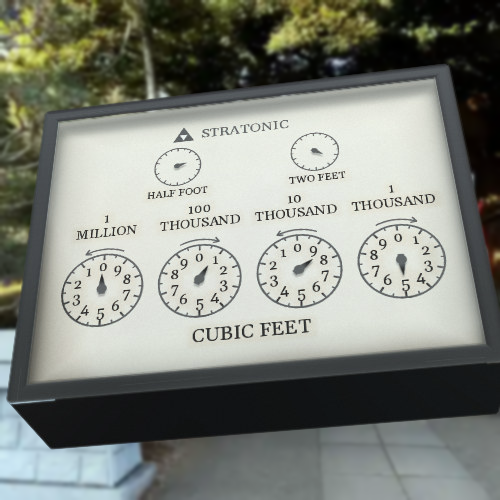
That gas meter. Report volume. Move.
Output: 8500 ft³
